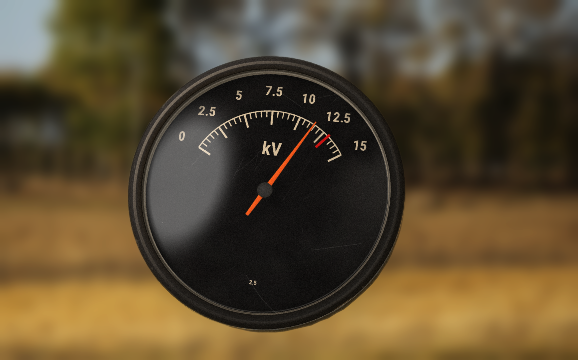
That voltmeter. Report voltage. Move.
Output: 11.5 kV
